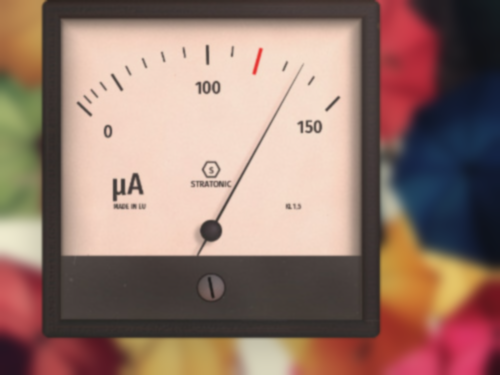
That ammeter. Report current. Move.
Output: 135 µA
